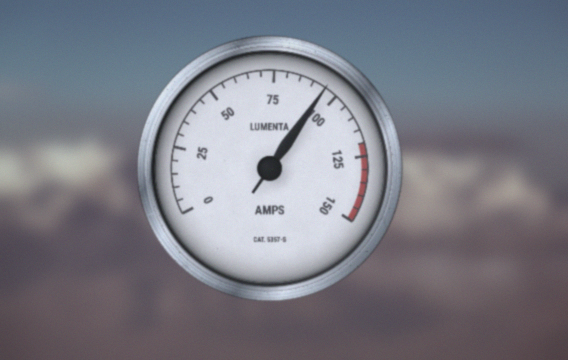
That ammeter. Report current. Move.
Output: 95 A
